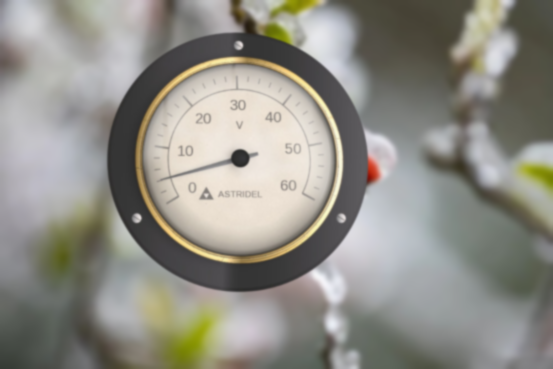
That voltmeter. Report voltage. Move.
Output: 4 V
